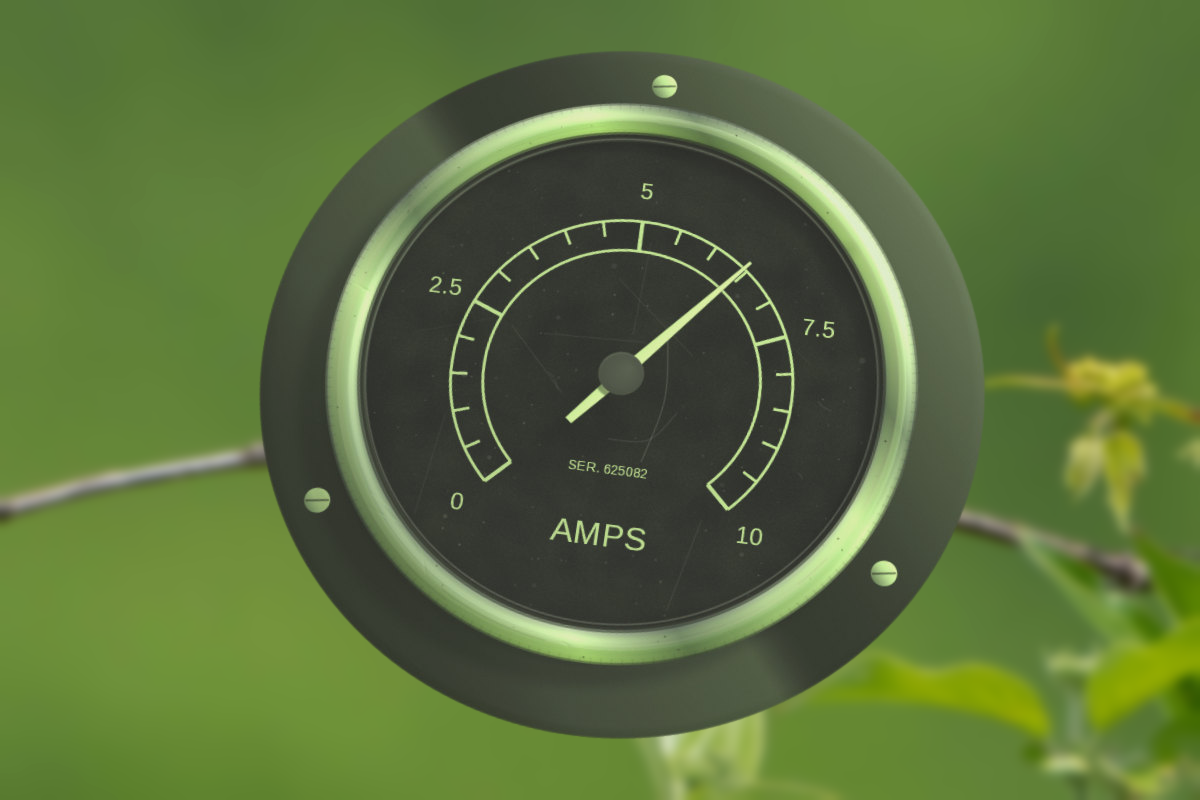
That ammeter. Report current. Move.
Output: 6.5 A
